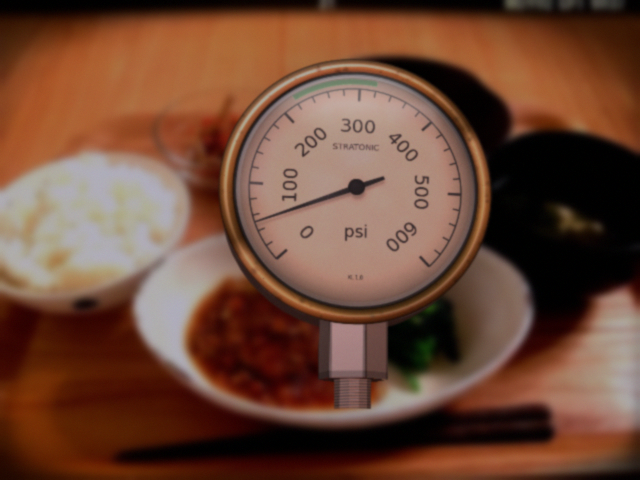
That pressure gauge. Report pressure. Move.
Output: 50 psi
